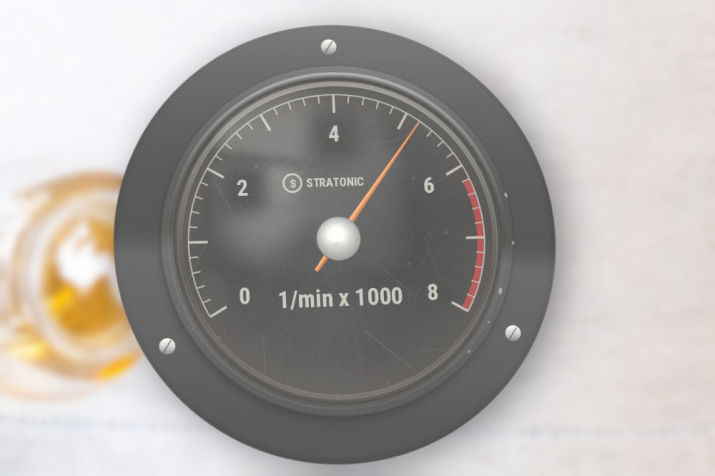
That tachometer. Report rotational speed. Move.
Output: 5200 rpm
